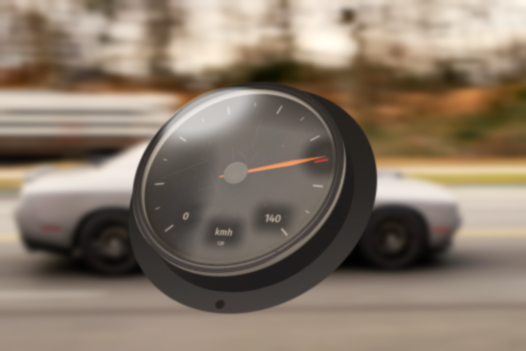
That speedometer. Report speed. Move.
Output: 110 km/h
